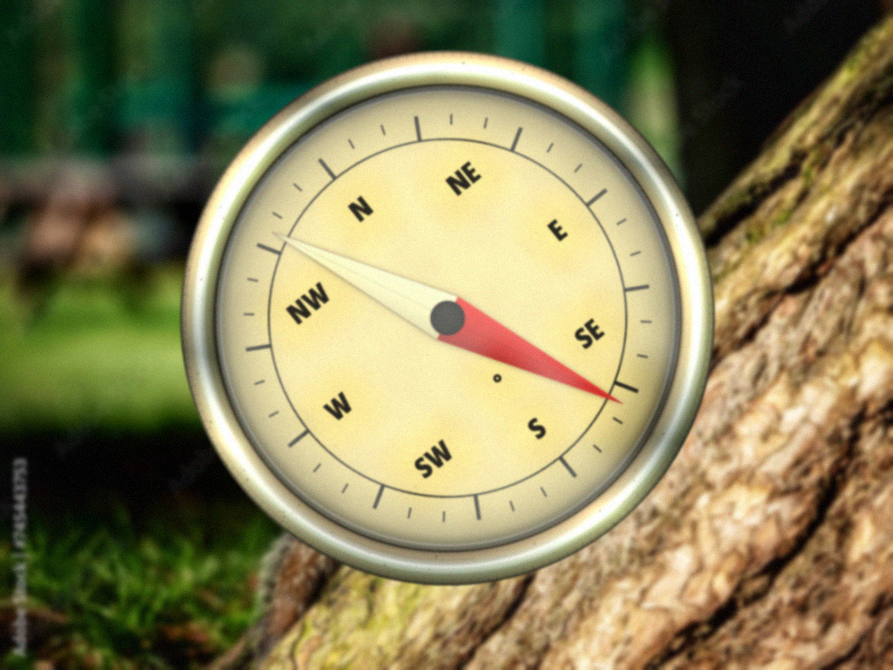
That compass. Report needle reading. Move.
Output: 155 °
